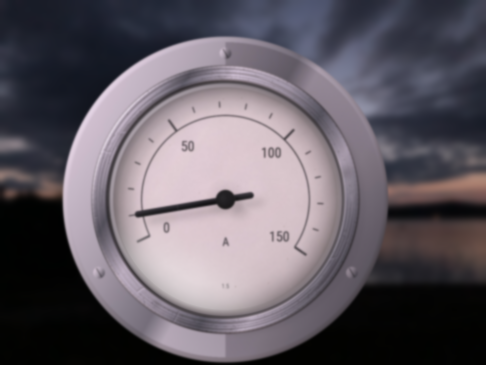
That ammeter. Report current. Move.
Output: 10 A
